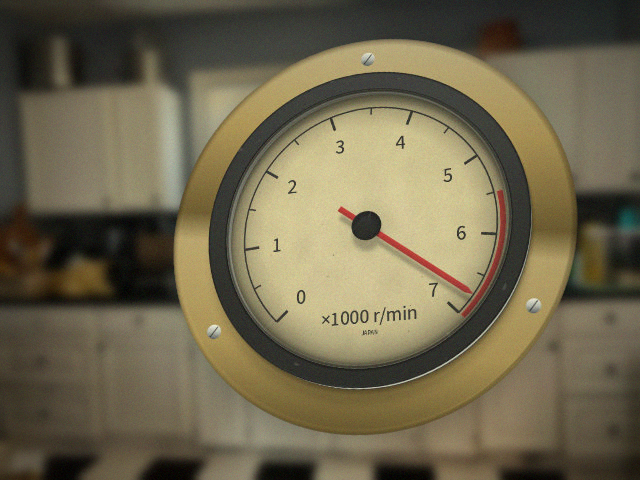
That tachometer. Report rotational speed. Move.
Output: 6750 rpm
